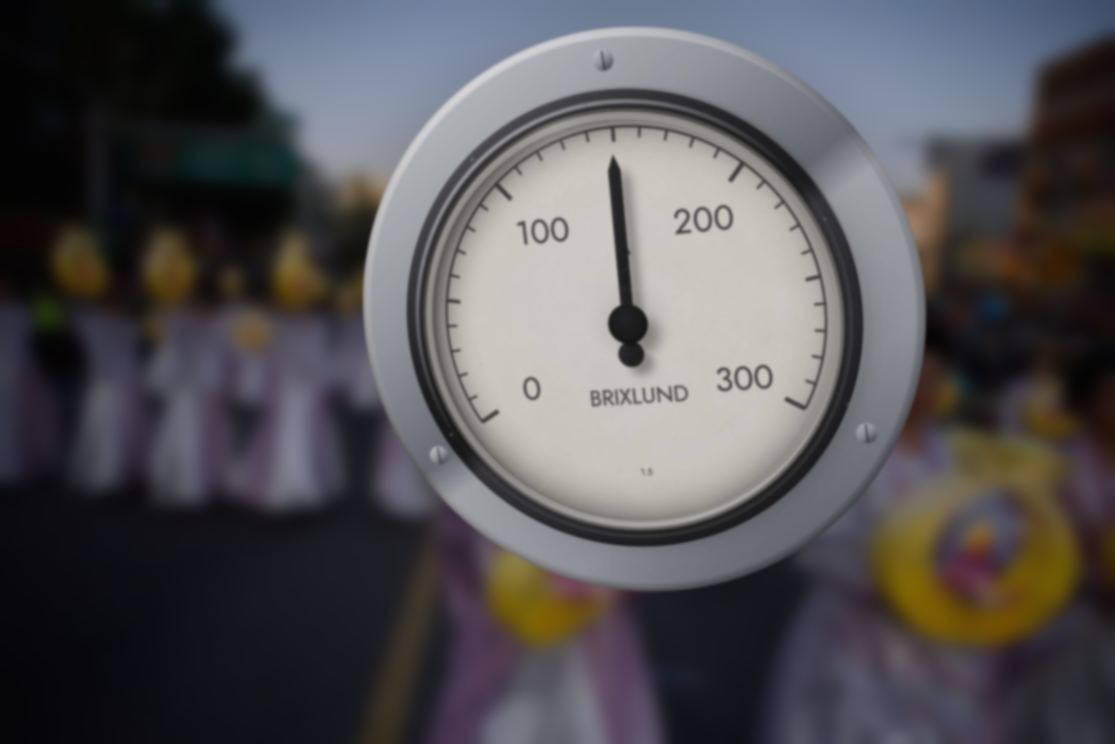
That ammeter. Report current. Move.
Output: 150 A
